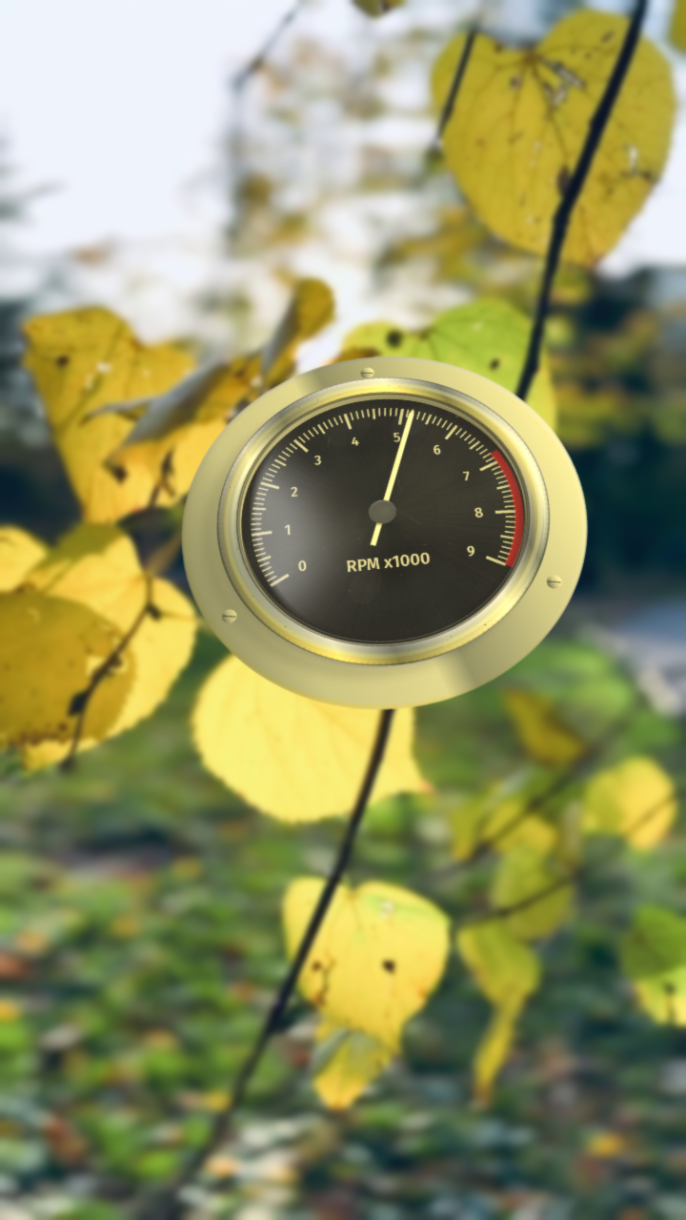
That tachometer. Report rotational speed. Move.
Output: 5200 rpm
